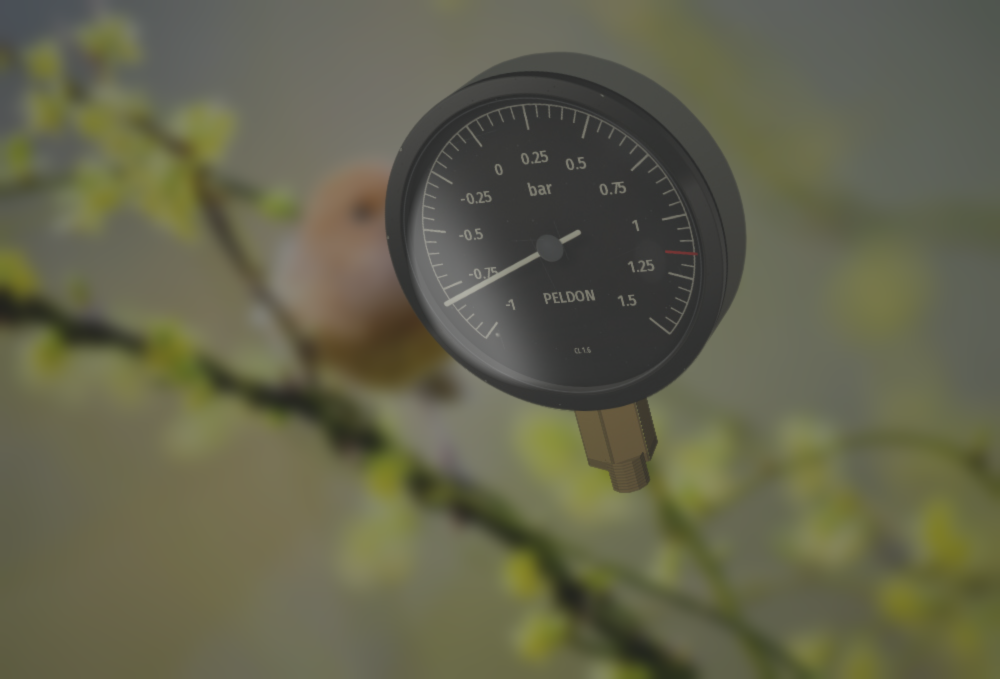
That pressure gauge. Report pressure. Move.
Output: -0.8 bar
